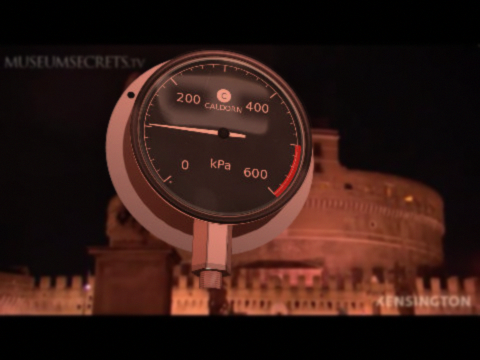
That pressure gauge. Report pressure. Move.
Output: 100 kPa
